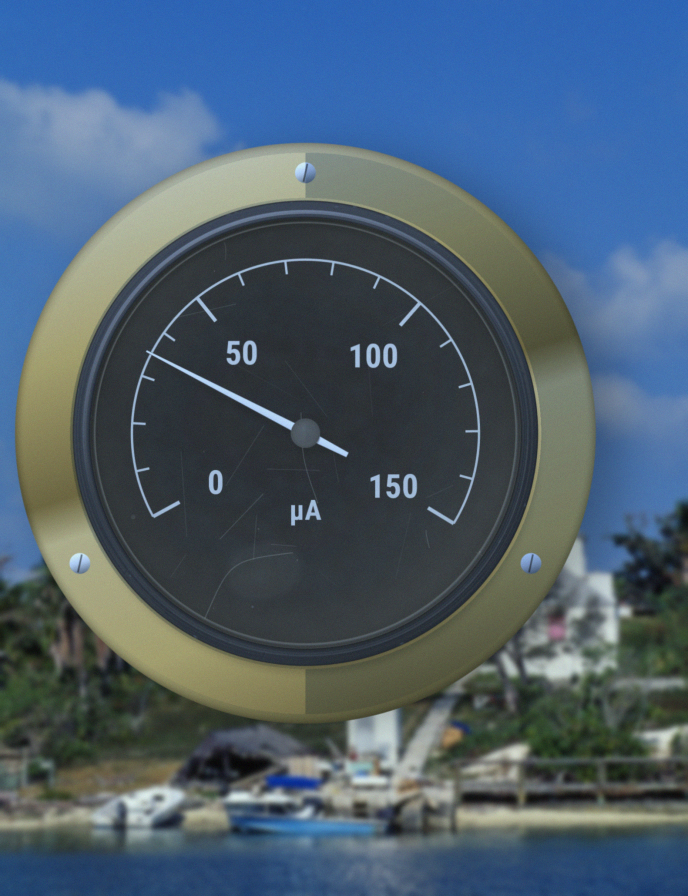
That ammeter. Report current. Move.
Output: 35 µA
